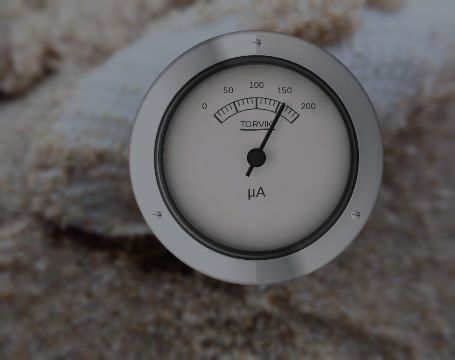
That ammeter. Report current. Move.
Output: 160 µA
